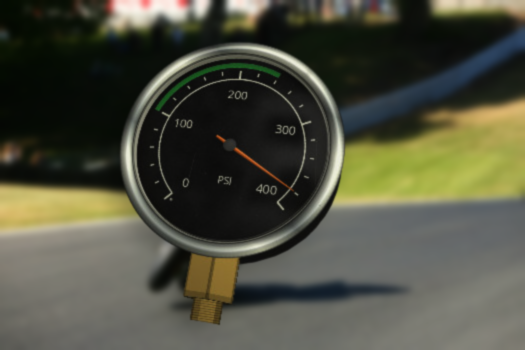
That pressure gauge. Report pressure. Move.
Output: 380 psi
